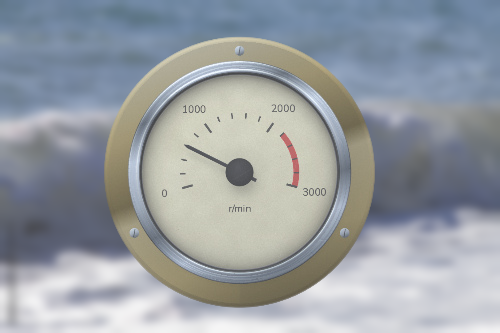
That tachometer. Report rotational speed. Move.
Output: 600 rpm
